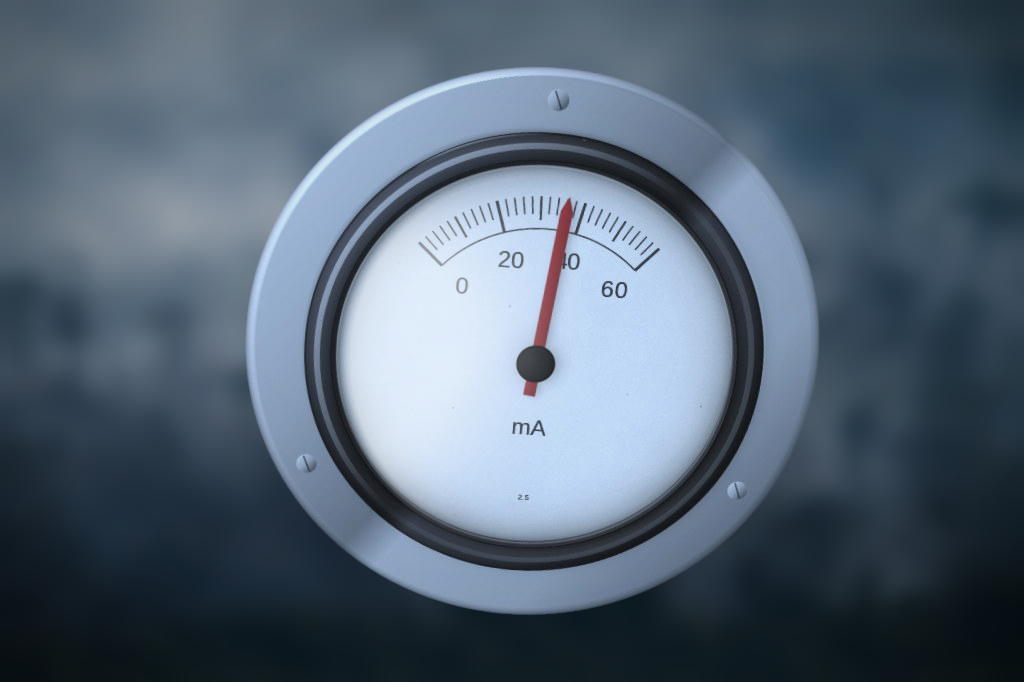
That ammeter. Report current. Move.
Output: 36 mA
